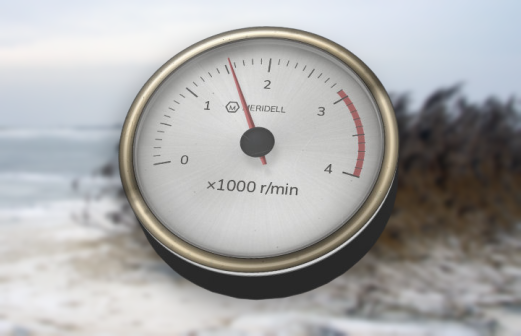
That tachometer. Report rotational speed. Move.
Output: 1550 rpm
